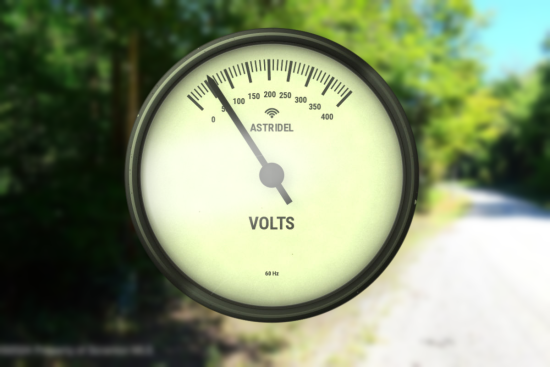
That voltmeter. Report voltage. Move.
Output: 60 V
